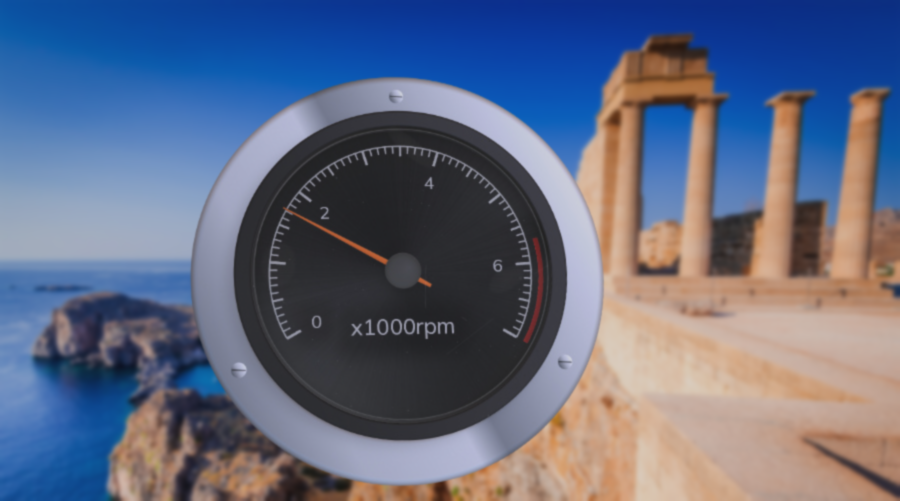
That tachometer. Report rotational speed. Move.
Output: 1700 rpm
